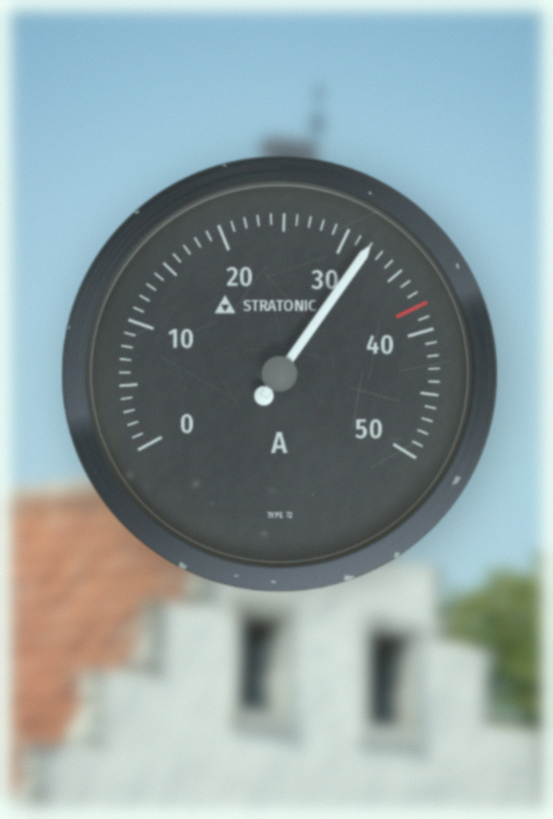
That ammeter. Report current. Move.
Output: 32 A
